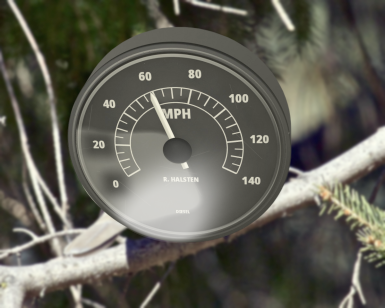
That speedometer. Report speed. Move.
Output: 60 mph
